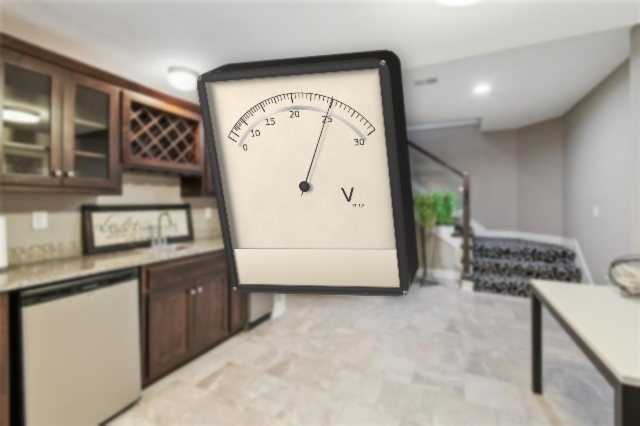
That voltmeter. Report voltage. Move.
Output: 25 V
